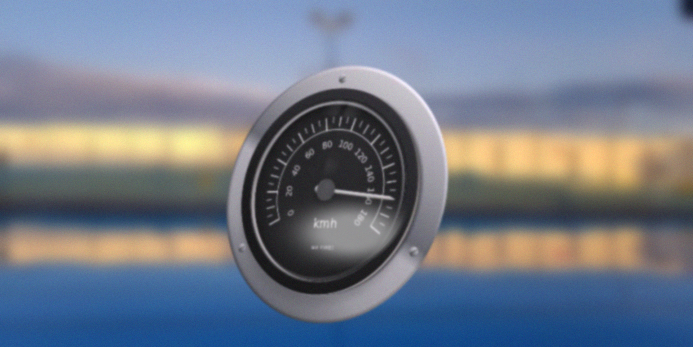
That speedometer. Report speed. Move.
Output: 160 km/h
